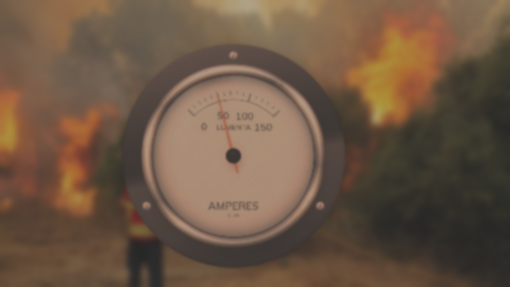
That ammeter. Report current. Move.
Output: 50 A
